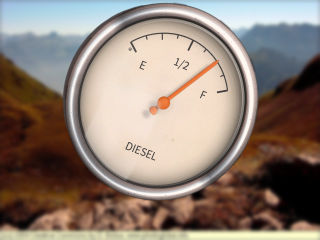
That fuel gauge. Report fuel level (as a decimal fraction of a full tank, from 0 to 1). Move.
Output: 0.75
